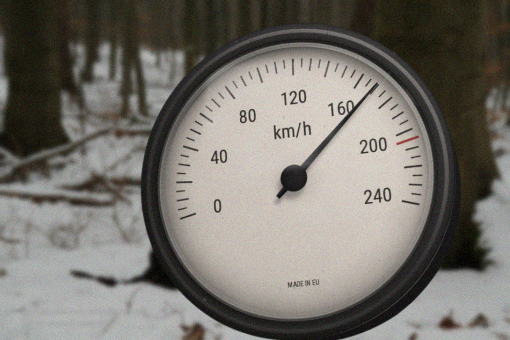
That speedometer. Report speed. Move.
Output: 170 km/h
